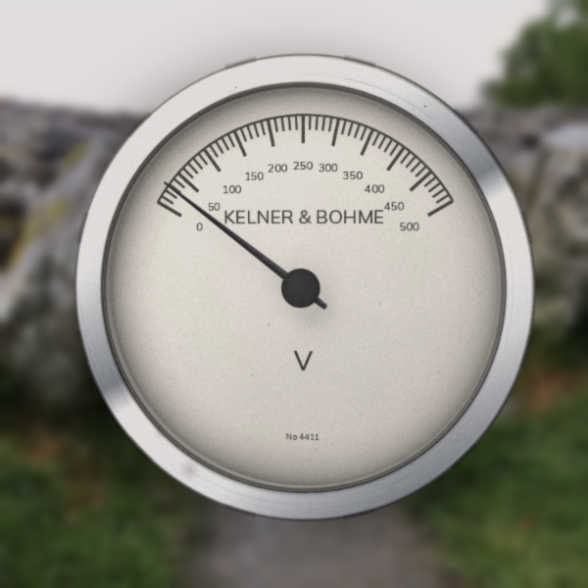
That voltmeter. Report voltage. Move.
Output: 30 V
